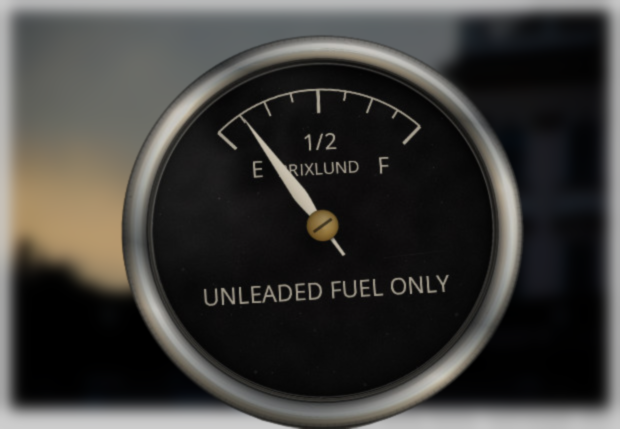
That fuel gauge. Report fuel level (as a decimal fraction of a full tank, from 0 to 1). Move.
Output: 0.125
